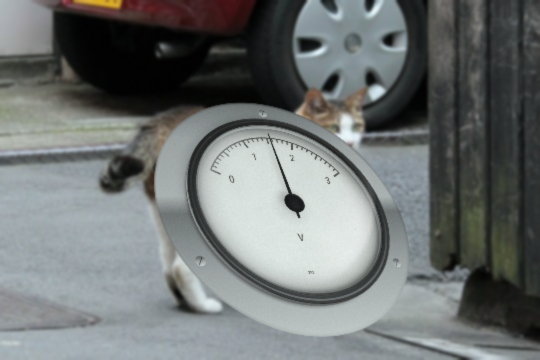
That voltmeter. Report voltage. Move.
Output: 1.5 V
